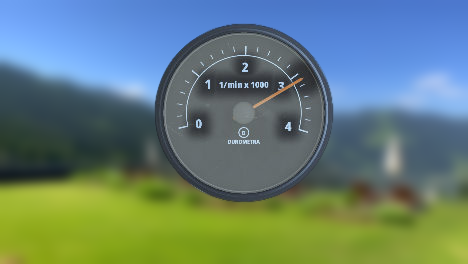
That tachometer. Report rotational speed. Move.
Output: 3100 rpm
